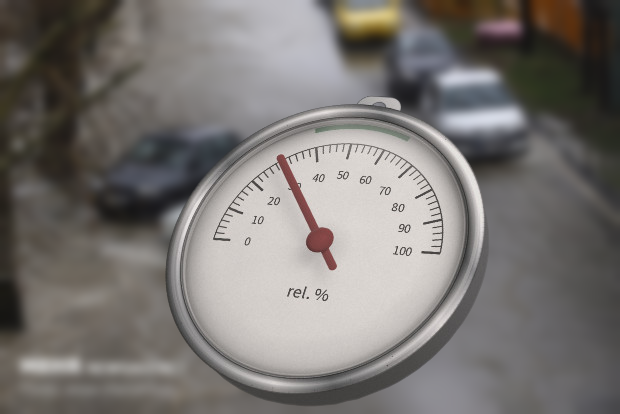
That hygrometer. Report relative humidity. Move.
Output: 30 %
